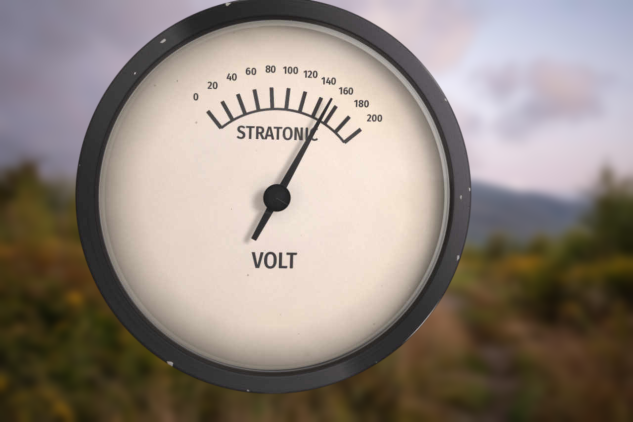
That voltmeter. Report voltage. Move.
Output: 150 V
